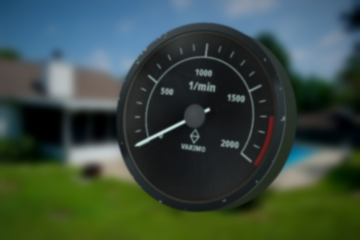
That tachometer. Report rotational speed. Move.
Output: 0 rpm
